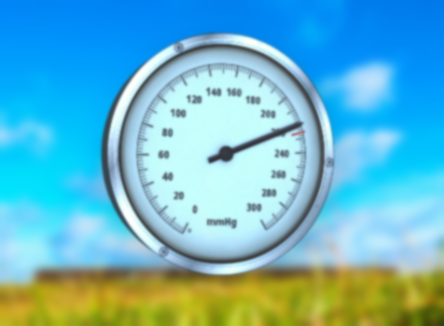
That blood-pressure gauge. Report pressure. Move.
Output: 220 mmHg
